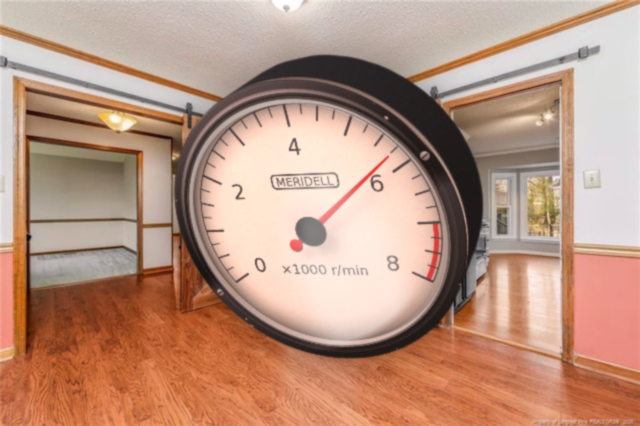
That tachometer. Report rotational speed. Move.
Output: 5750 rpm
